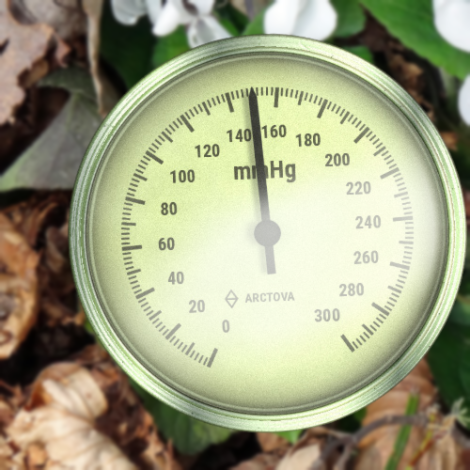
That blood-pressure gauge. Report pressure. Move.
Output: 150 mmHg
